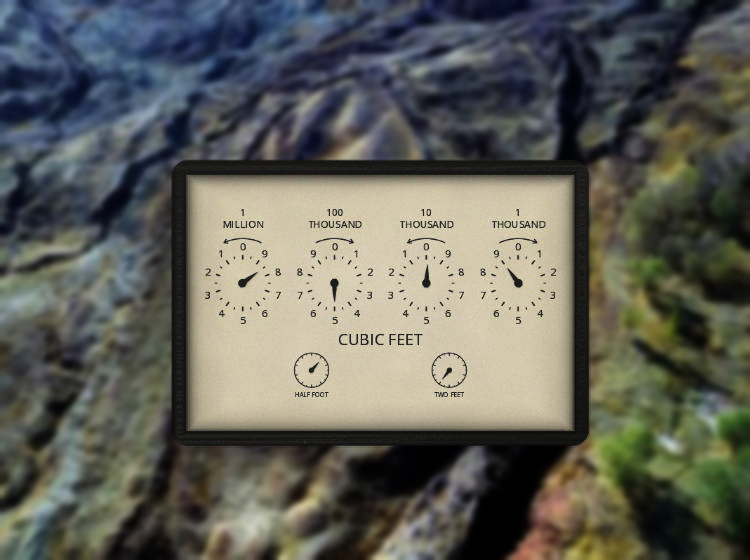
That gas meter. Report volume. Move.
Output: 849900 ft³
